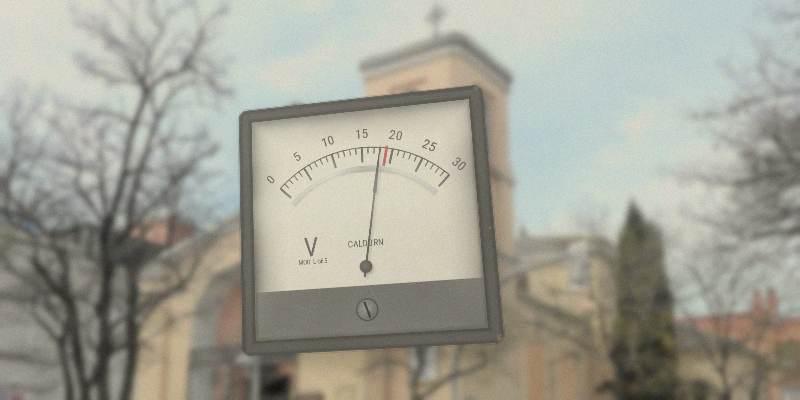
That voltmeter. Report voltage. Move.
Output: 18 V
